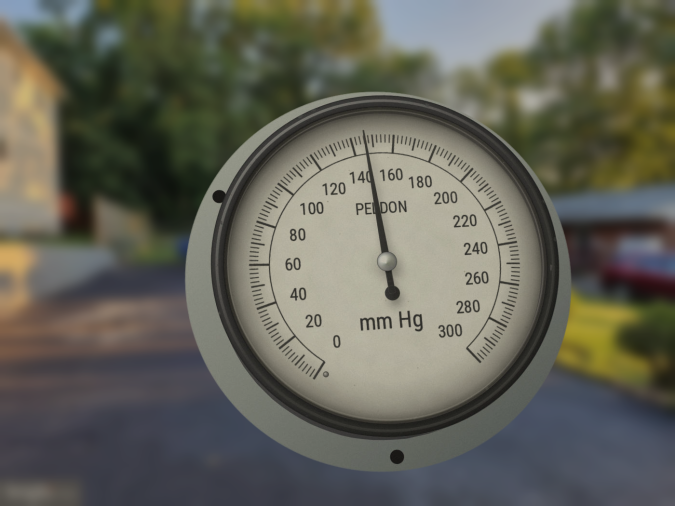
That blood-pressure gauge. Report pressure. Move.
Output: 146 mmHg
